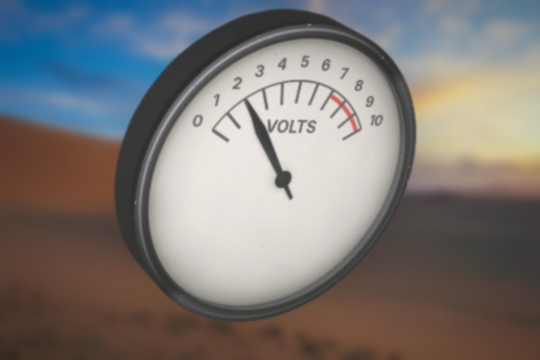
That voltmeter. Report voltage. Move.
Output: 2 V
